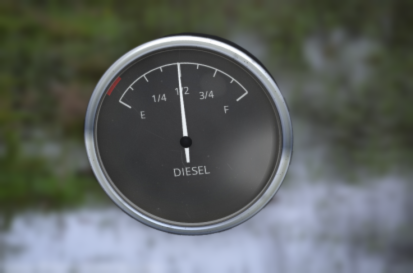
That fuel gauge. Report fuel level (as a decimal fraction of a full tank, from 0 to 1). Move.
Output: 0.5
